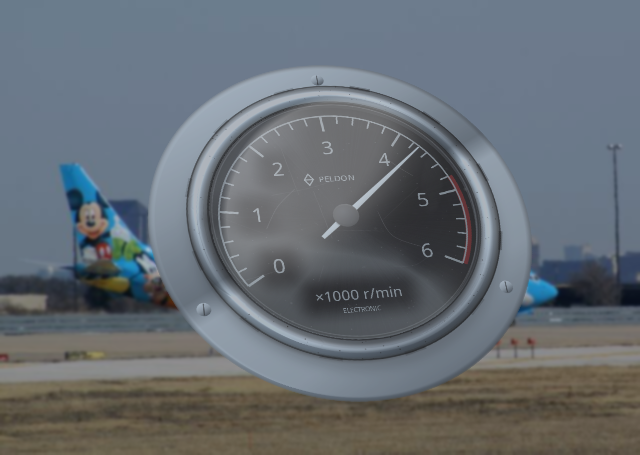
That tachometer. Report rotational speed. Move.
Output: 4300 rpm
